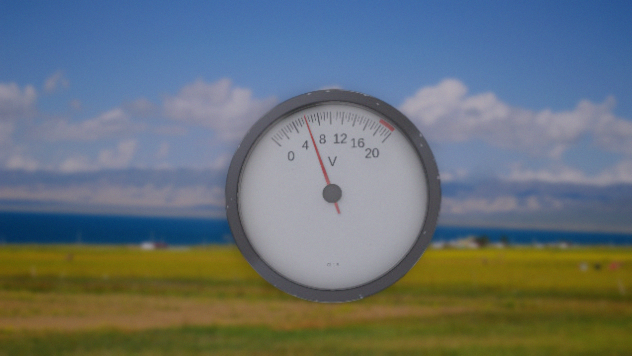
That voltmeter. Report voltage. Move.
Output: 6 V
